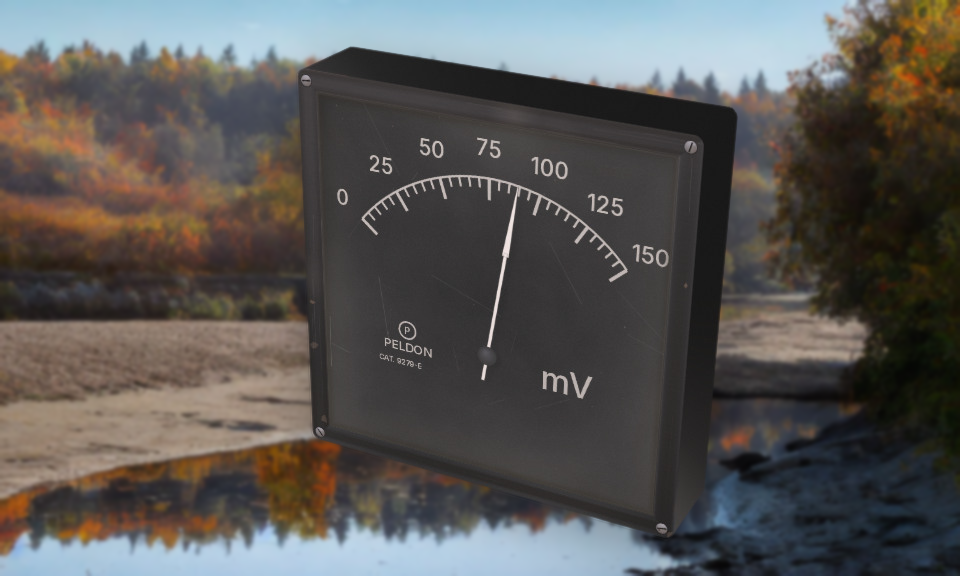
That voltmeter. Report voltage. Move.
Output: 90 mV
